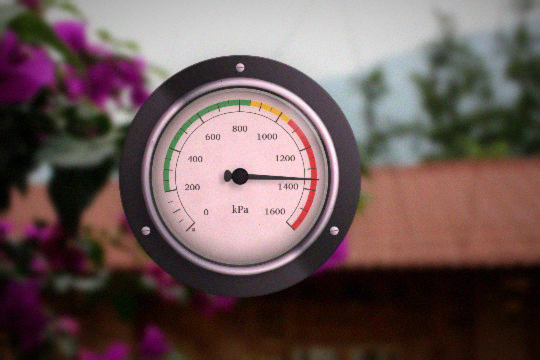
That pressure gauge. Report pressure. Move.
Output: 1350 kPa
